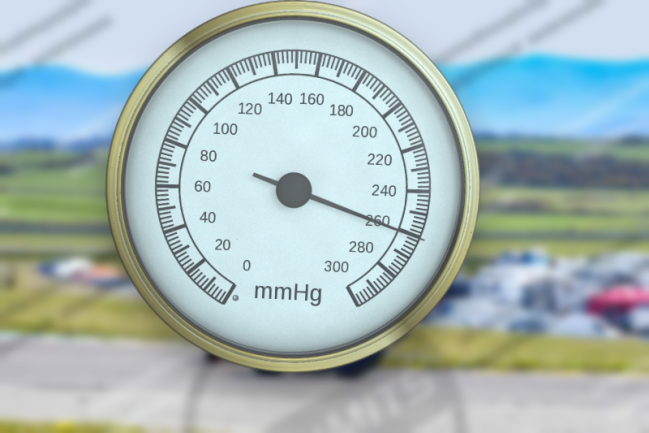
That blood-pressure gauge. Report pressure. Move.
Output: 260 mmHg
